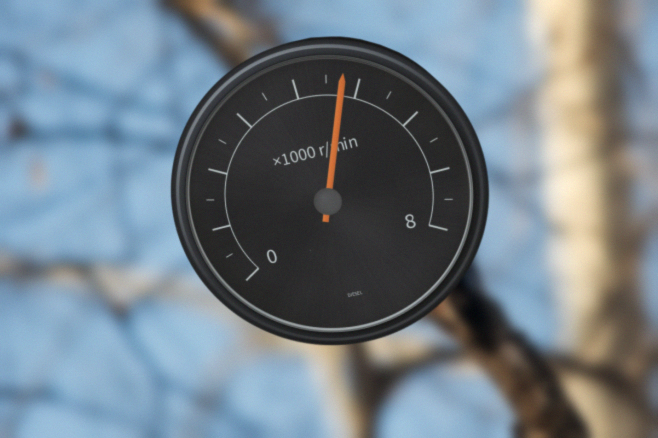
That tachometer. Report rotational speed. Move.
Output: 4750 rpm
